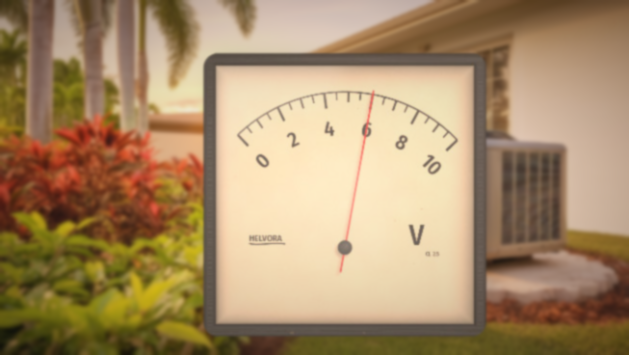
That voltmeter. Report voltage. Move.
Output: 6 V
